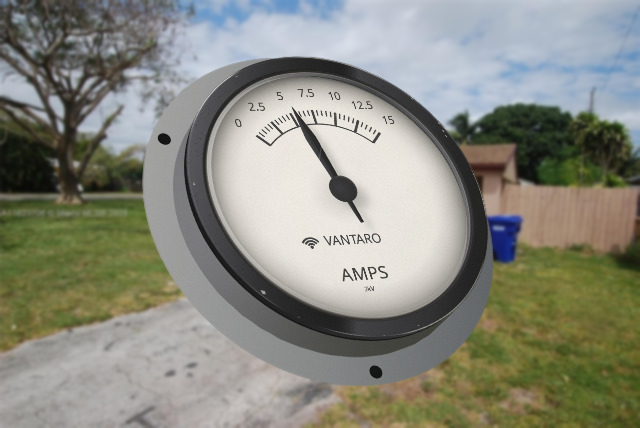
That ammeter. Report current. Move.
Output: 5 A
